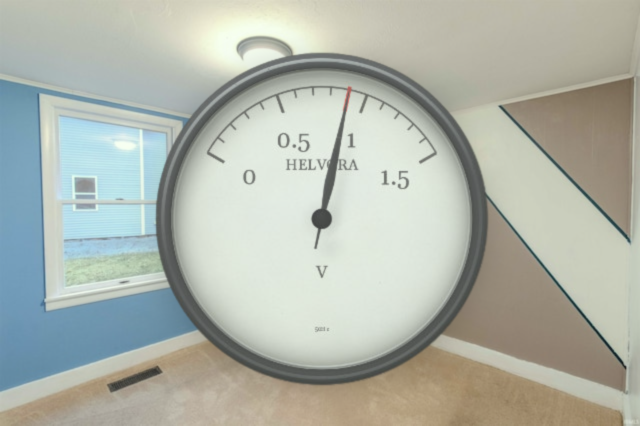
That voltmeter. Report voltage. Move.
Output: 0.9 V
